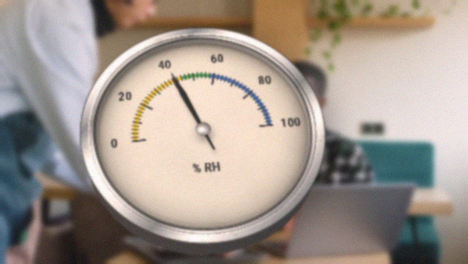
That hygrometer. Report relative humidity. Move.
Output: 40 %
